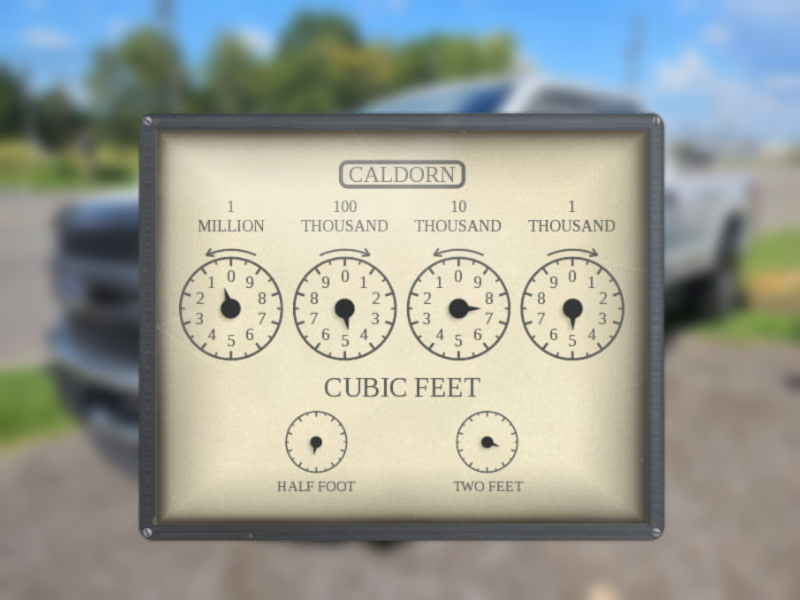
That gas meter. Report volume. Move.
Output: 47500 ft³
